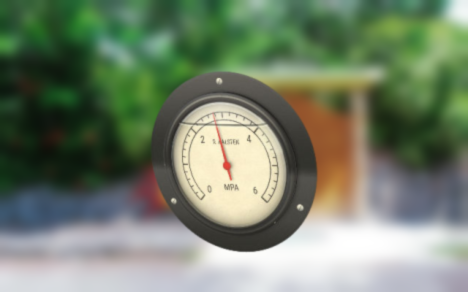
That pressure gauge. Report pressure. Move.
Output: 2.8 MPa
